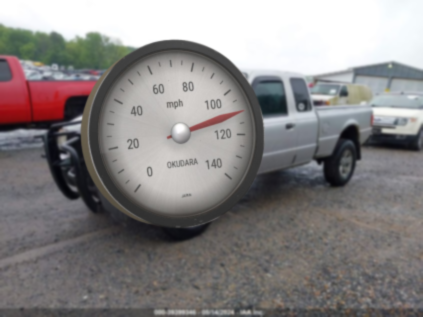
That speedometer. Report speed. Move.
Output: 110 mph
